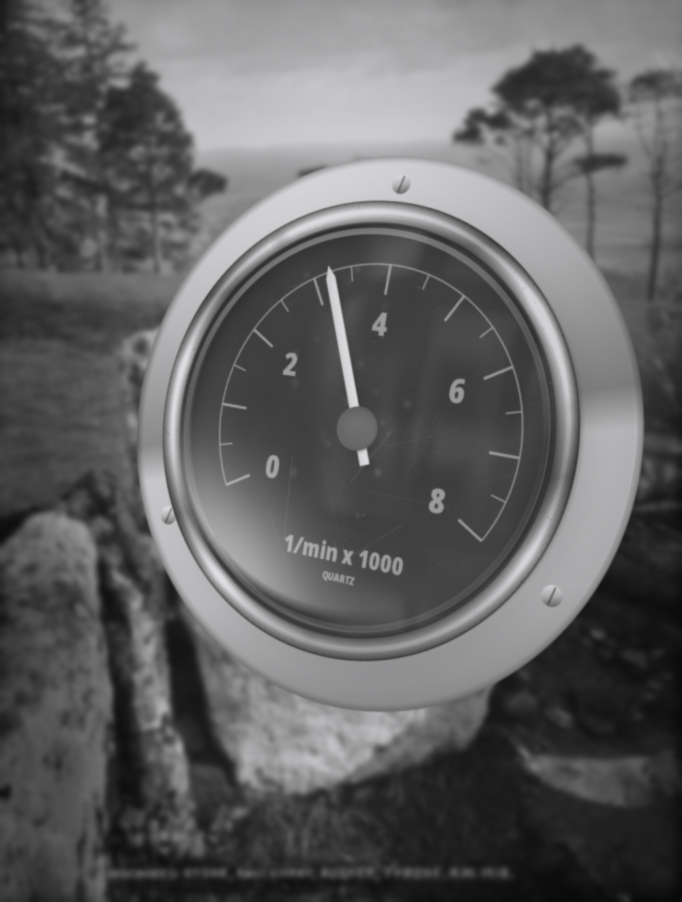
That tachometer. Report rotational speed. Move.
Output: 3250 rpm
